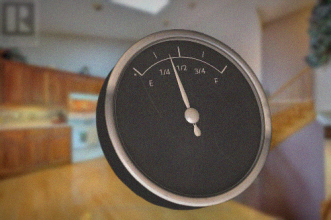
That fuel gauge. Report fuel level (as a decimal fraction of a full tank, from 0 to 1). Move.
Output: 0.375
